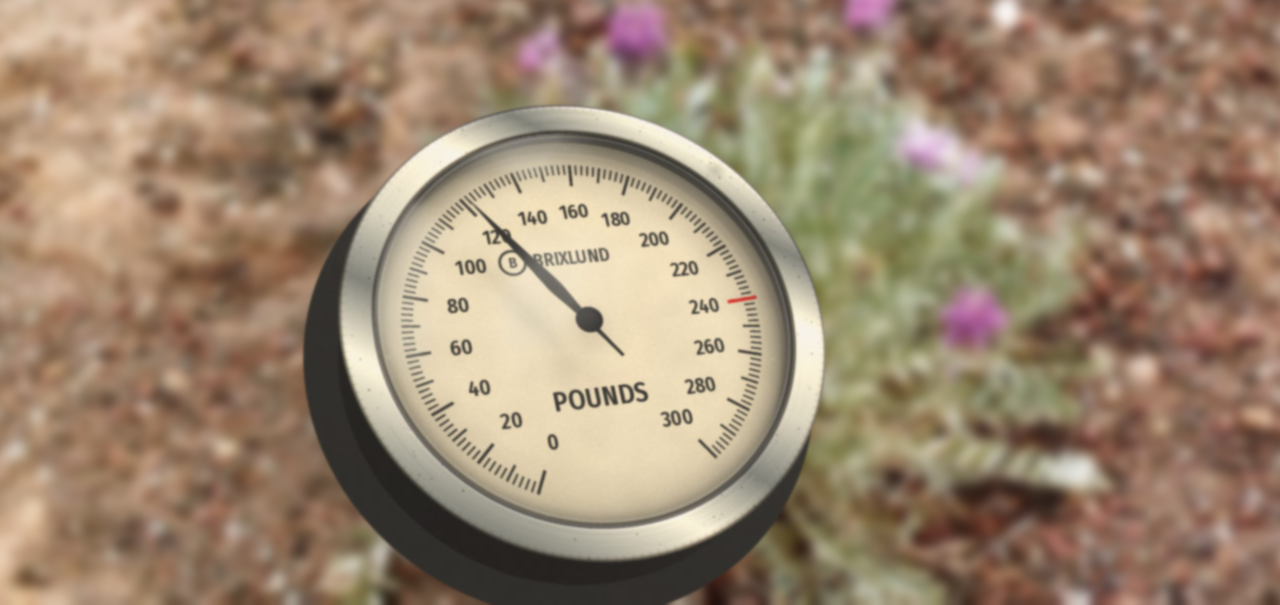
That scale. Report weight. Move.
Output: 120 lb
